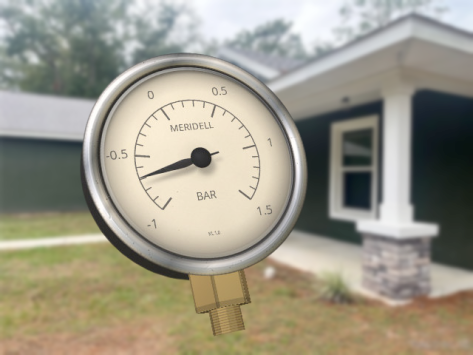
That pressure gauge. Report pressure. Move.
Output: -0.7 bar
